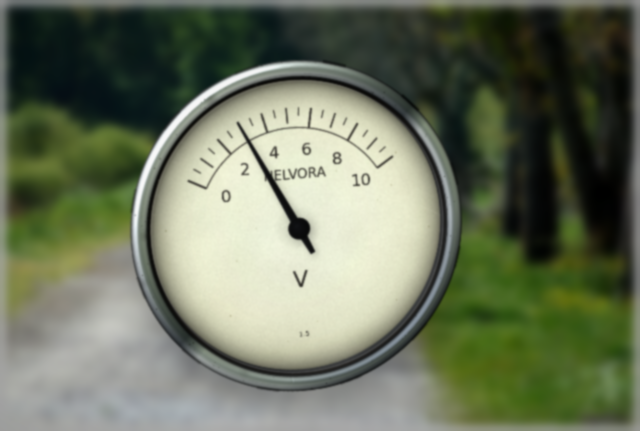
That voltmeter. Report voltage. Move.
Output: 3 V
